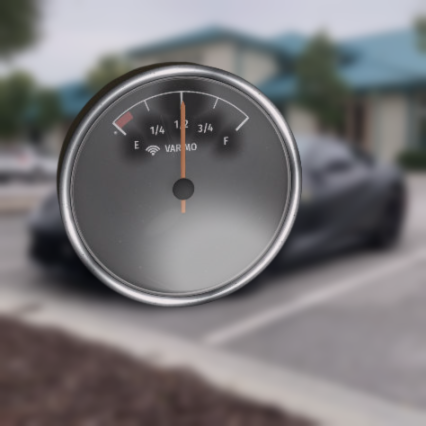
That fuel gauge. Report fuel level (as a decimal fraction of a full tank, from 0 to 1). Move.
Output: 0.5
